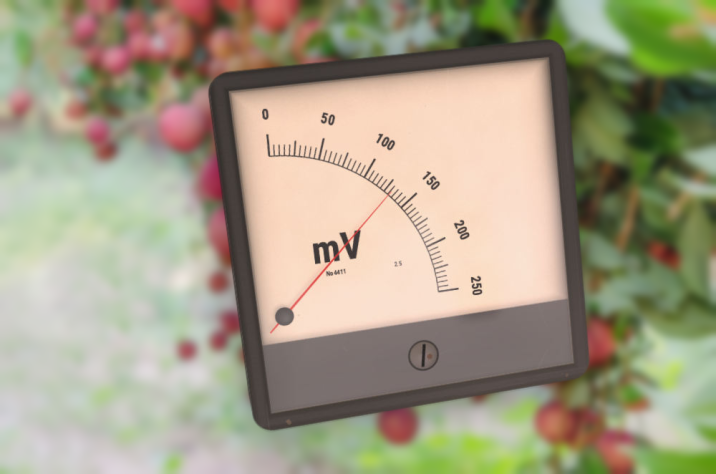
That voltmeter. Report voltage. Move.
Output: 130 mV
